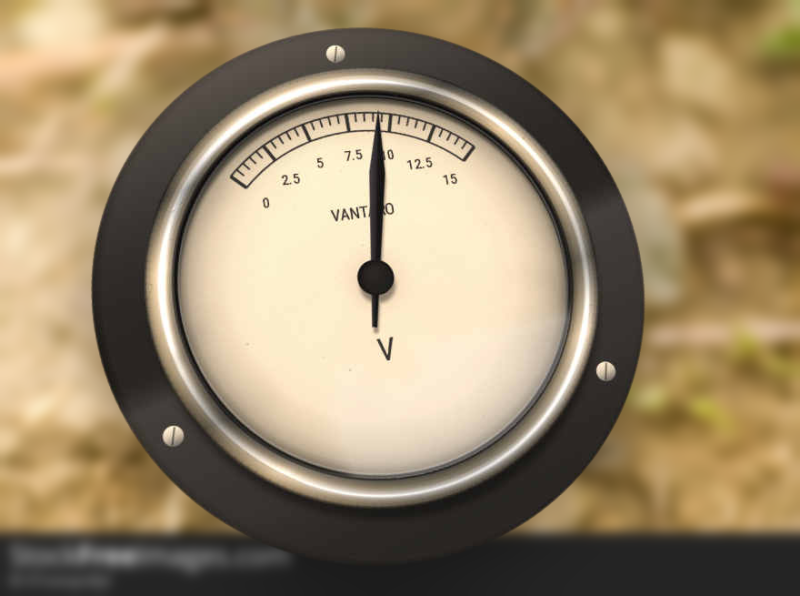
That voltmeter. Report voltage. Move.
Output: 9.25 V
